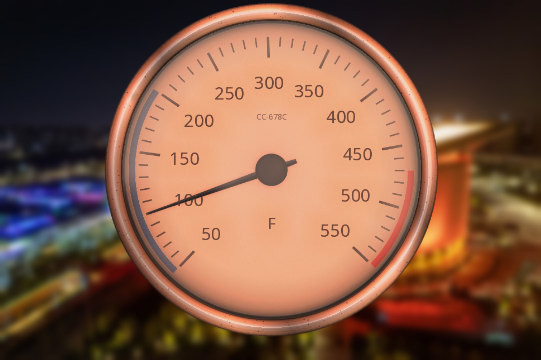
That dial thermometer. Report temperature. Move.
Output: 100 °F
